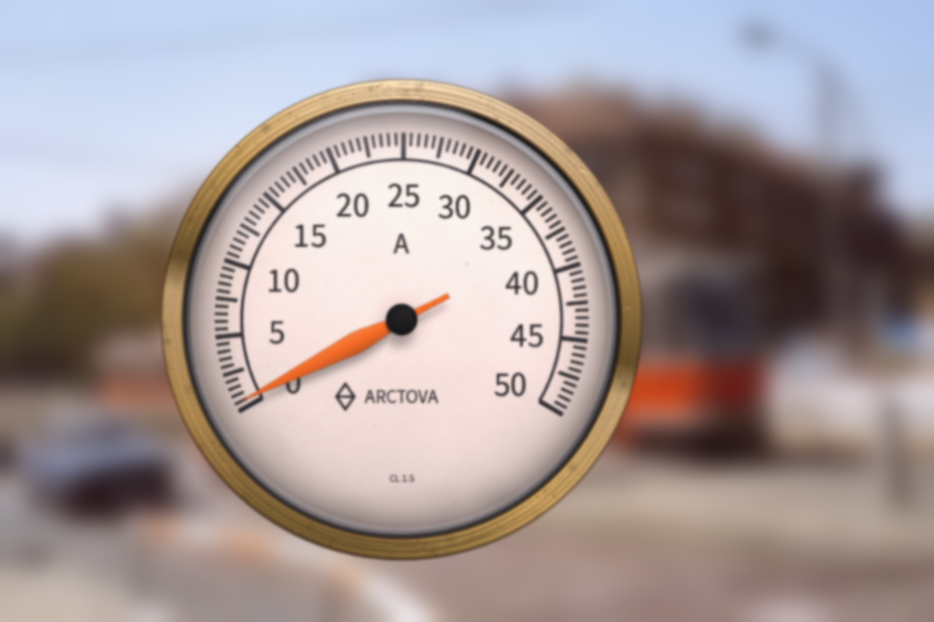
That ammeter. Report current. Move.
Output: 0.5 A
